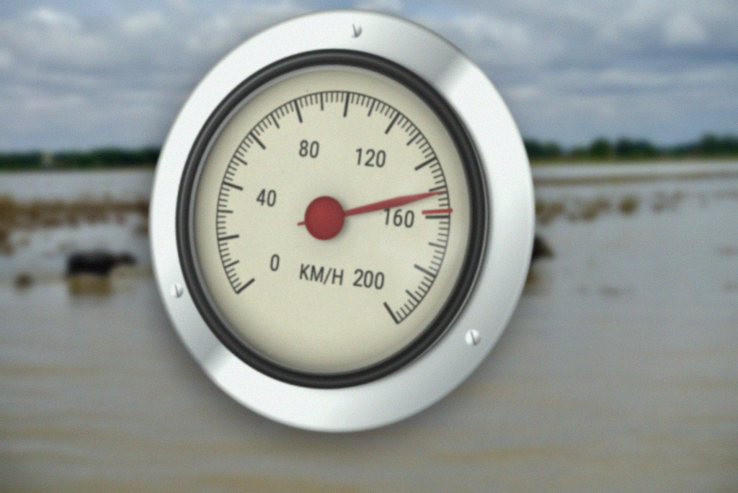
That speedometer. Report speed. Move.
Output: 152 km/h
